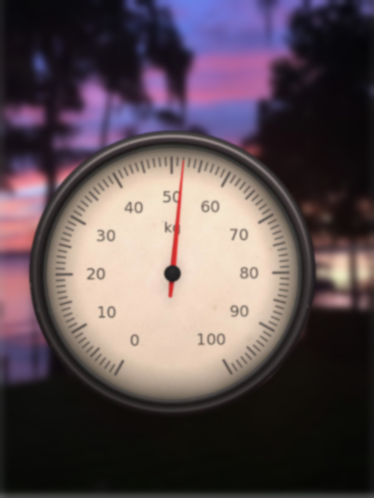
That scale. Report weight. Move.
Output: 52 kg
